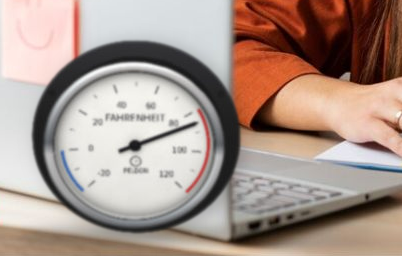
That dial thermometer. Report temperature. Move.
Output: 85 °F
